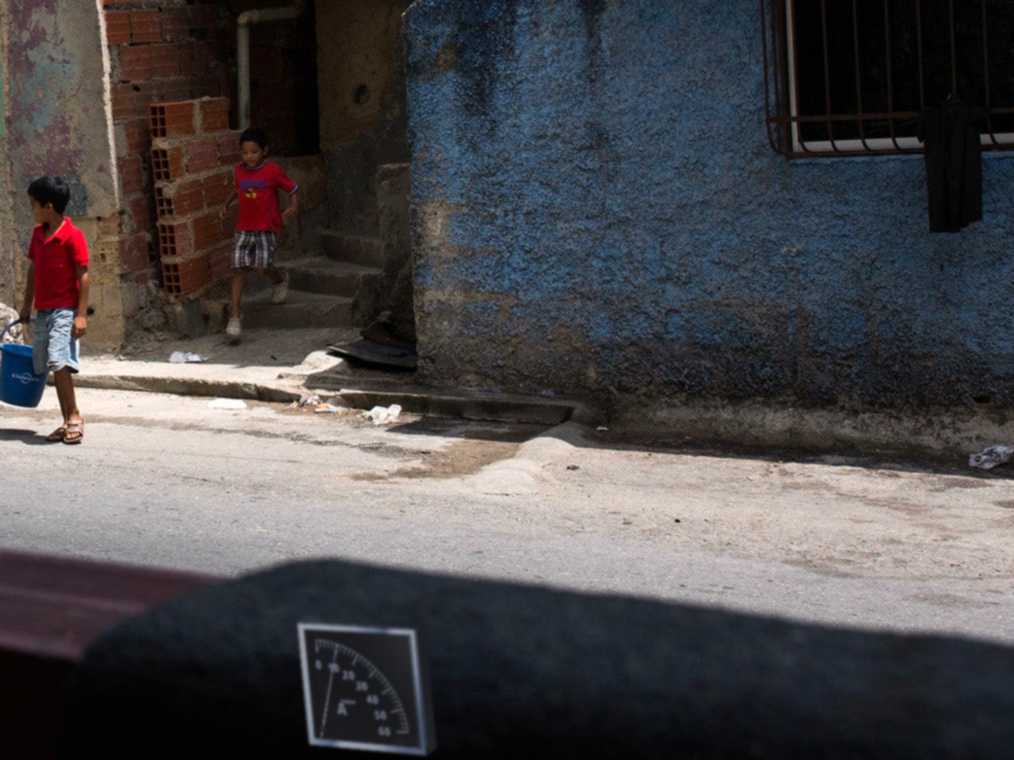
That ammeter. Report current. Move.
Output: 10 A
